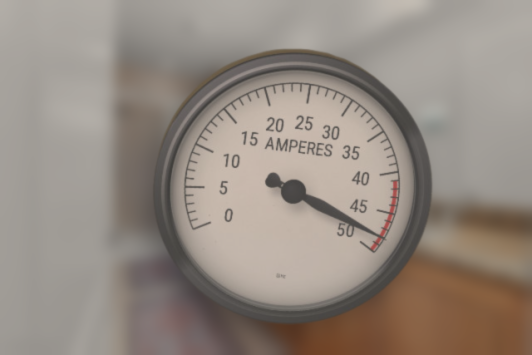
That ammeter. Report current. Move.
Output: 48 A
